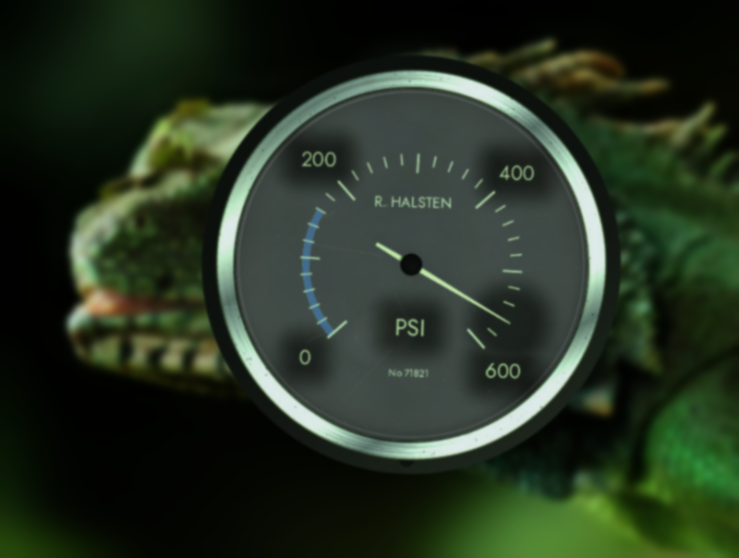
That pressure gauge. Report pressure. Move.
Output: 560 psi
